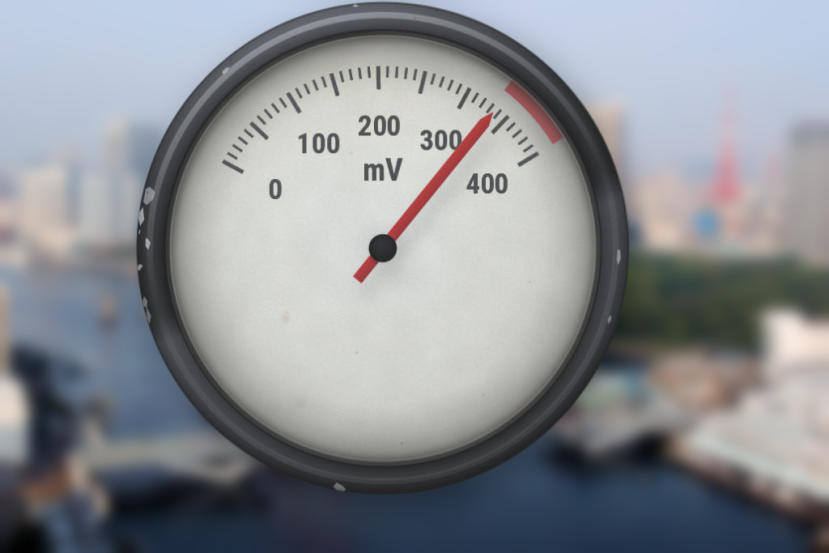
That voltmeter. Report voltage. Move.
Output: 335 mV
